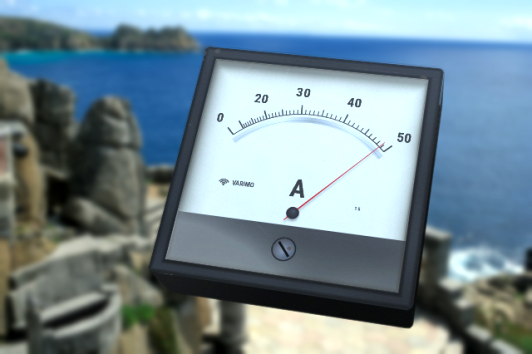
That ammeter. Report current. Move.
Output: 49 A
